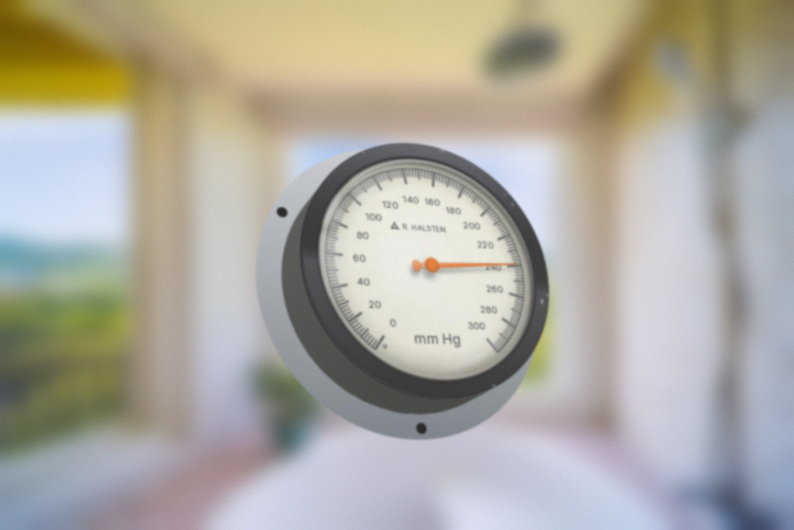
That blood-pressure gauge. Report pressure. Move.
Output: 240 mmHg
